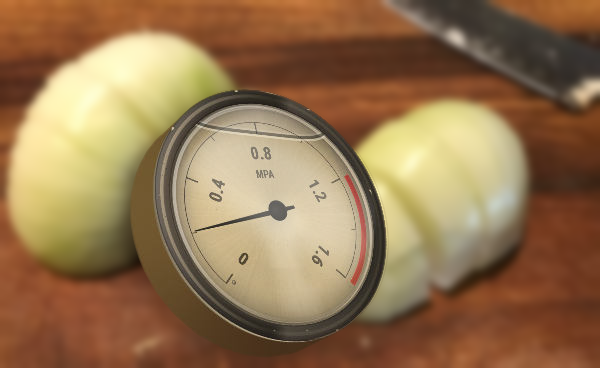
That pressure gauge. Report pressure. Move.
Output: 0.2 MPa
